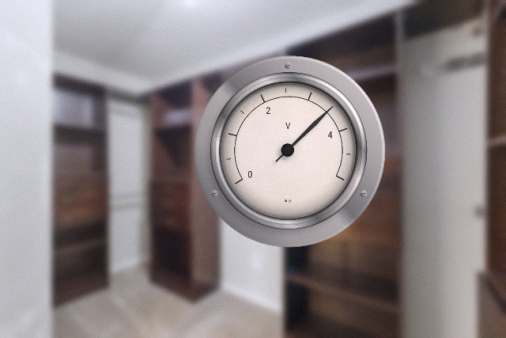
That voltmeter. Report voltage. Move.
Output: 3.5 V
